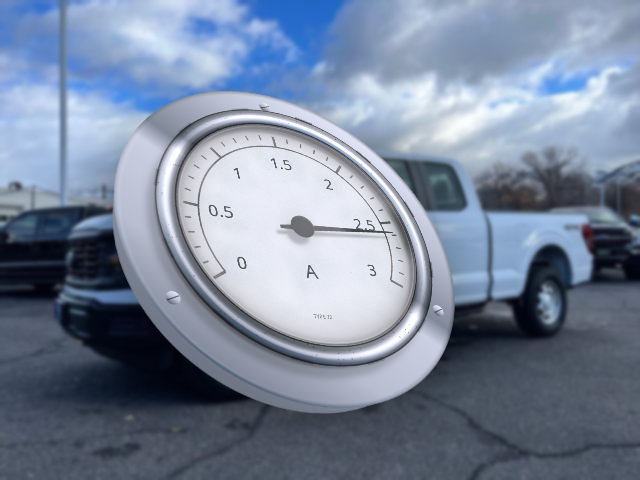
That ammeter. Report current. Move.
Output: 2.6 A
